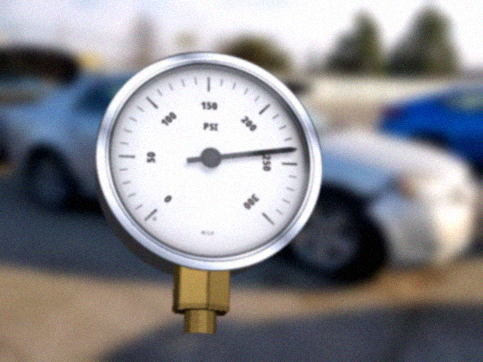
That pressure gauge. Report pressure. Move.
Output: 240 psi
